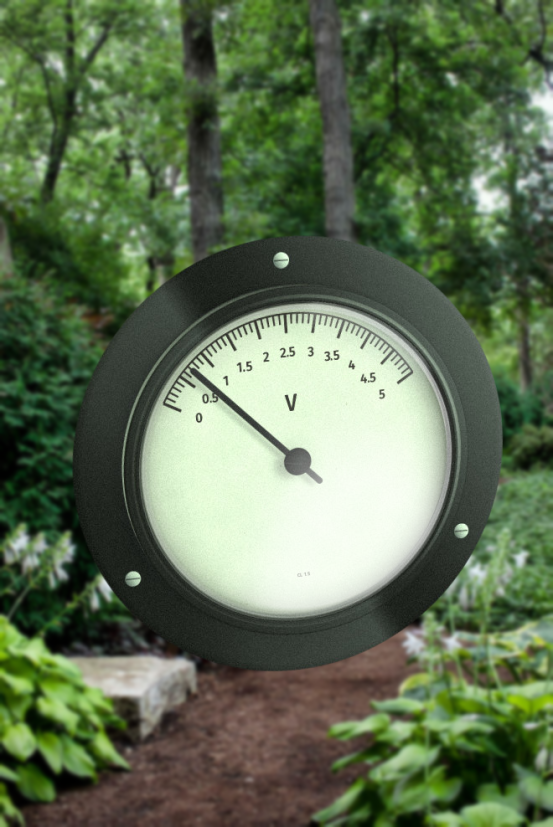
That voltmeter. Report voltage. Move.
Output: 0.7 V
